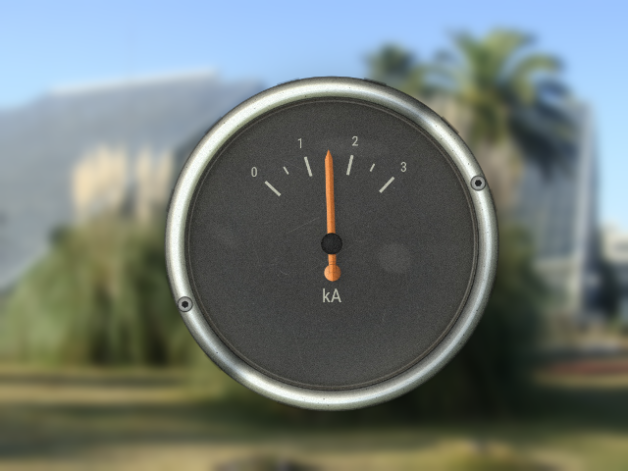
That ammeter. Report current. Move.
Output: 1.5 kA
